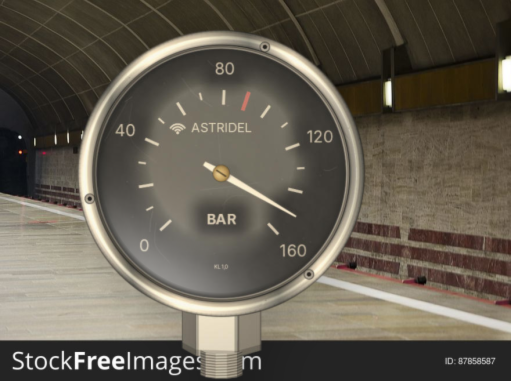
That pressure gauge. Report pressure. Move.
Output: 150 bar
